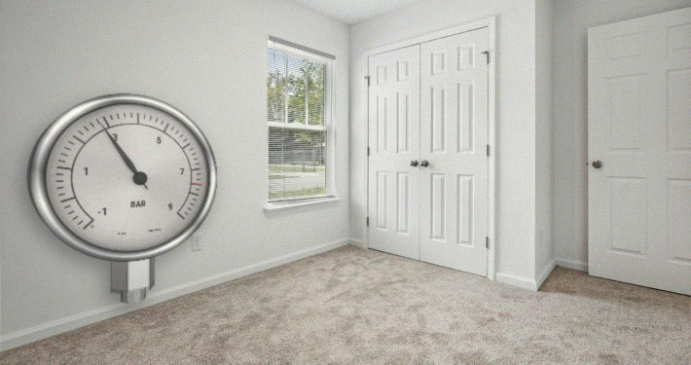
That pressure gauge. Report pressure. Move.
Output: 2.8 bar
